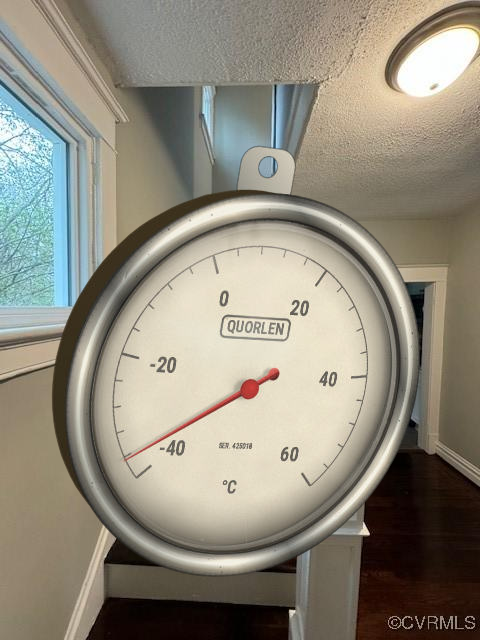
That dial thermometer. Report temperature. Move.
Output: -36 °C
